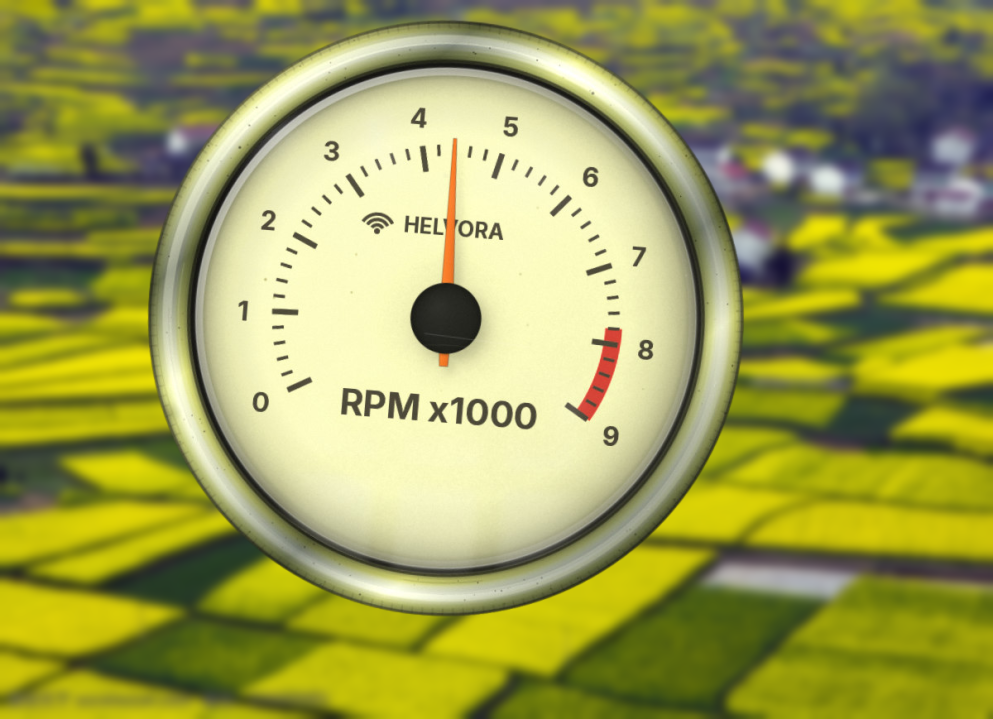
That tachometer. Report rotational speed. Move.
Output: 4400 rpm
